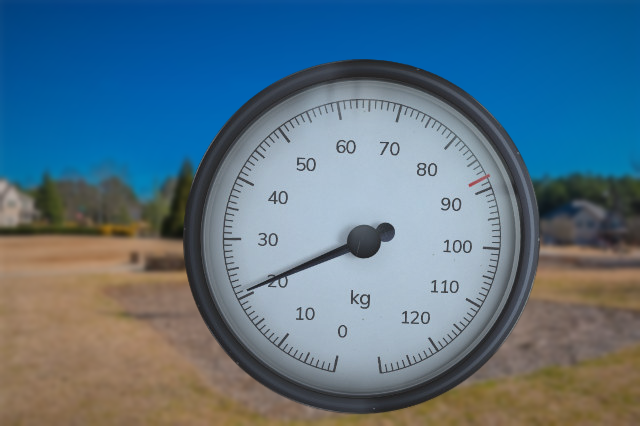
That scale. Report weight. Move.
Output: 21 kg
